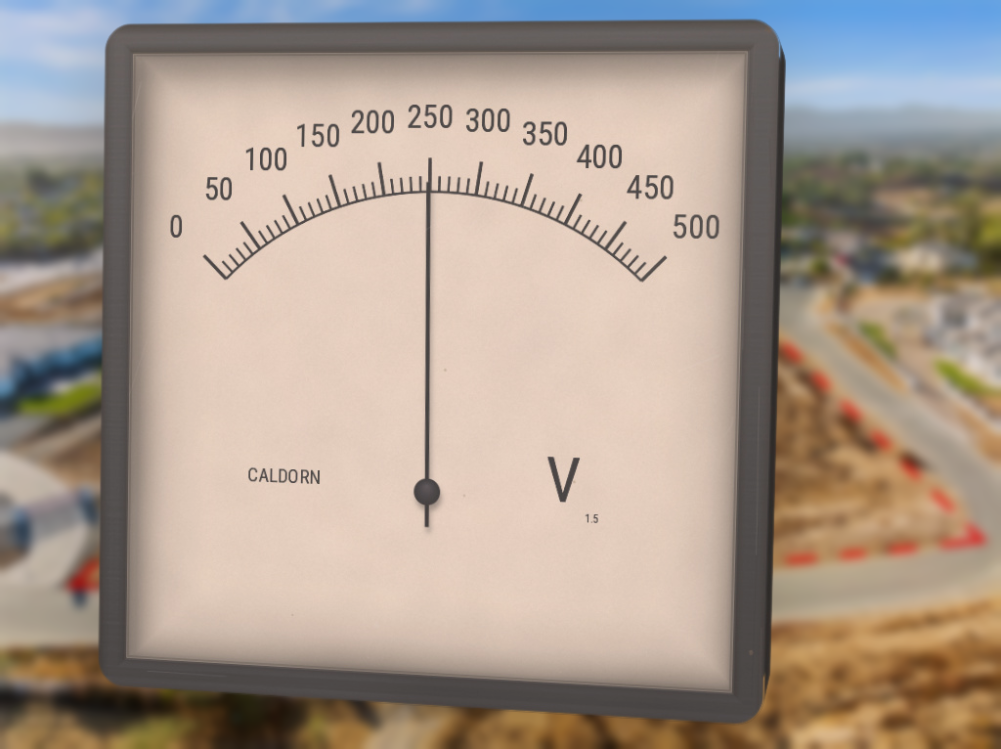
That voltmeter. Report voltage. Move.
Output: 250 V
